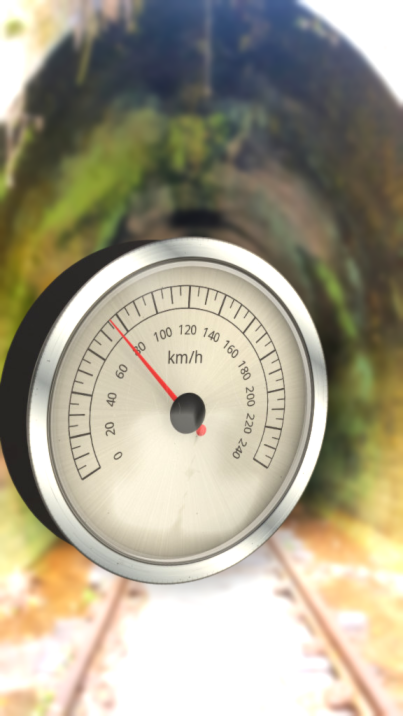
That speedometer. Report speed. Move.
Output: 75 km/h
